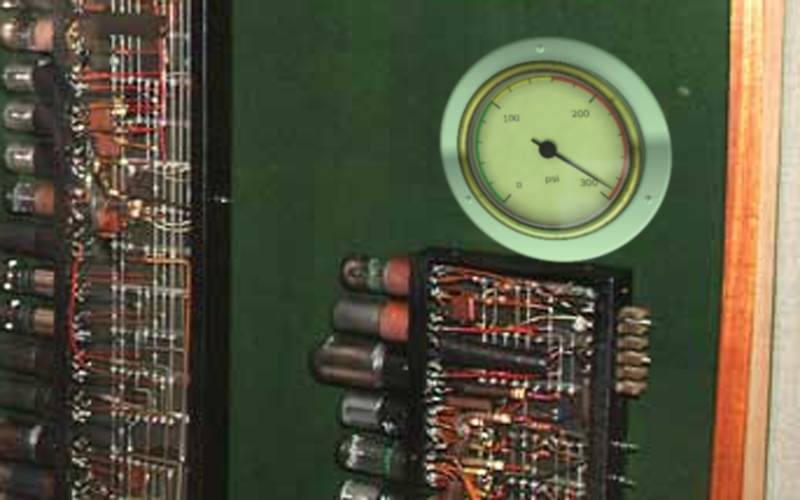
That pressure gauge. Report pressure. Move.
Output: 290 psi
